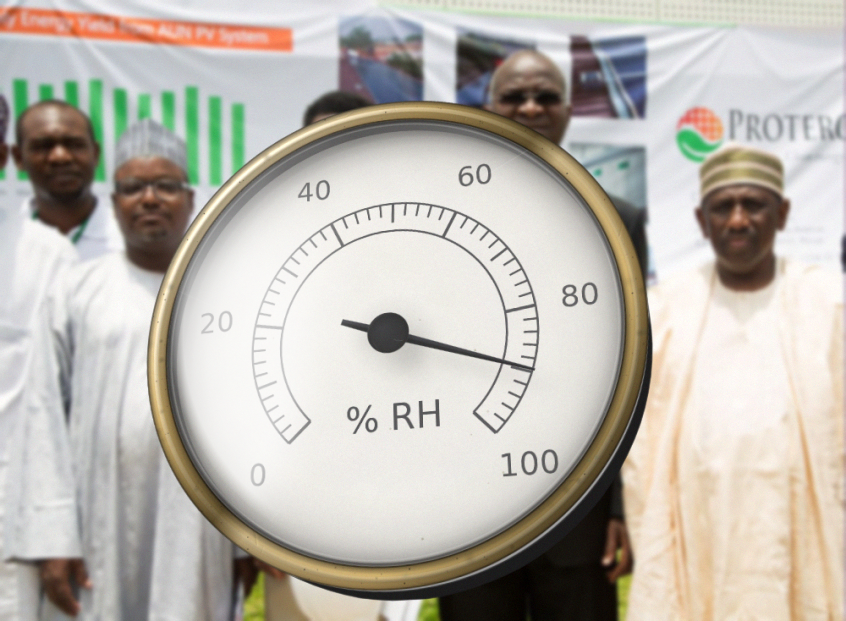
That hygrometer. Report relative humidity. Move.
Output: 90 %
